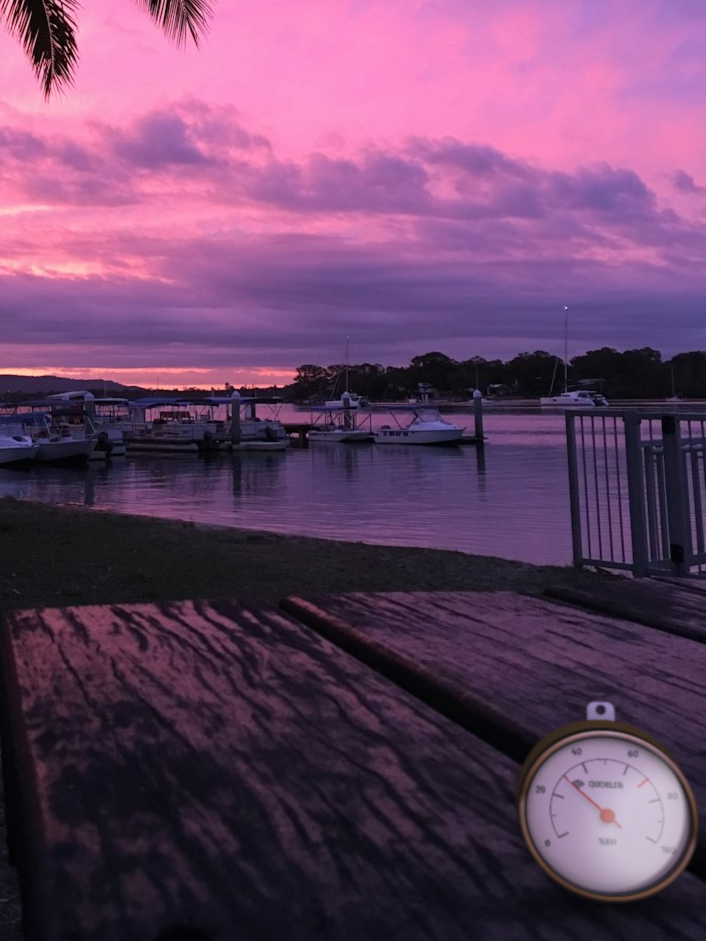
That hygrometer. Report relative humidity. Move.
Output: 30 %
